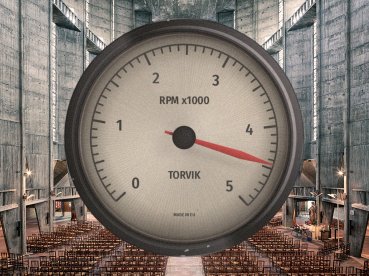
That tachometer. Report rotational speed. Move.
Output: 4450 rpm
